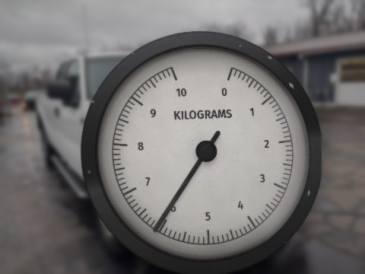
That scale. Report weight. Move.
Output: 6.1 kg
